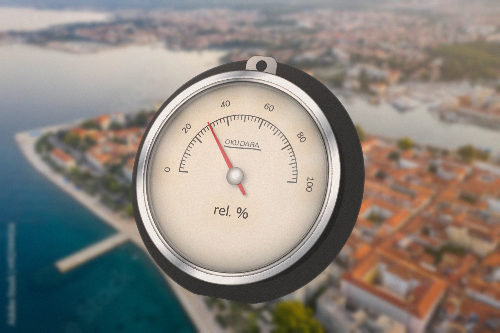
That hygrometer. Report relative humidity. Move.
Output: 30 %
